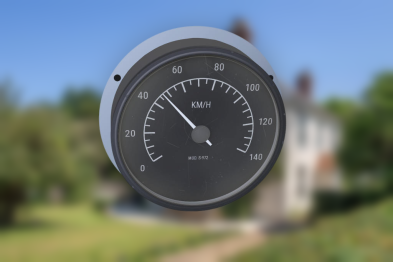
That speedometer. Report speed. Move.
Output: 47.5 km/h
